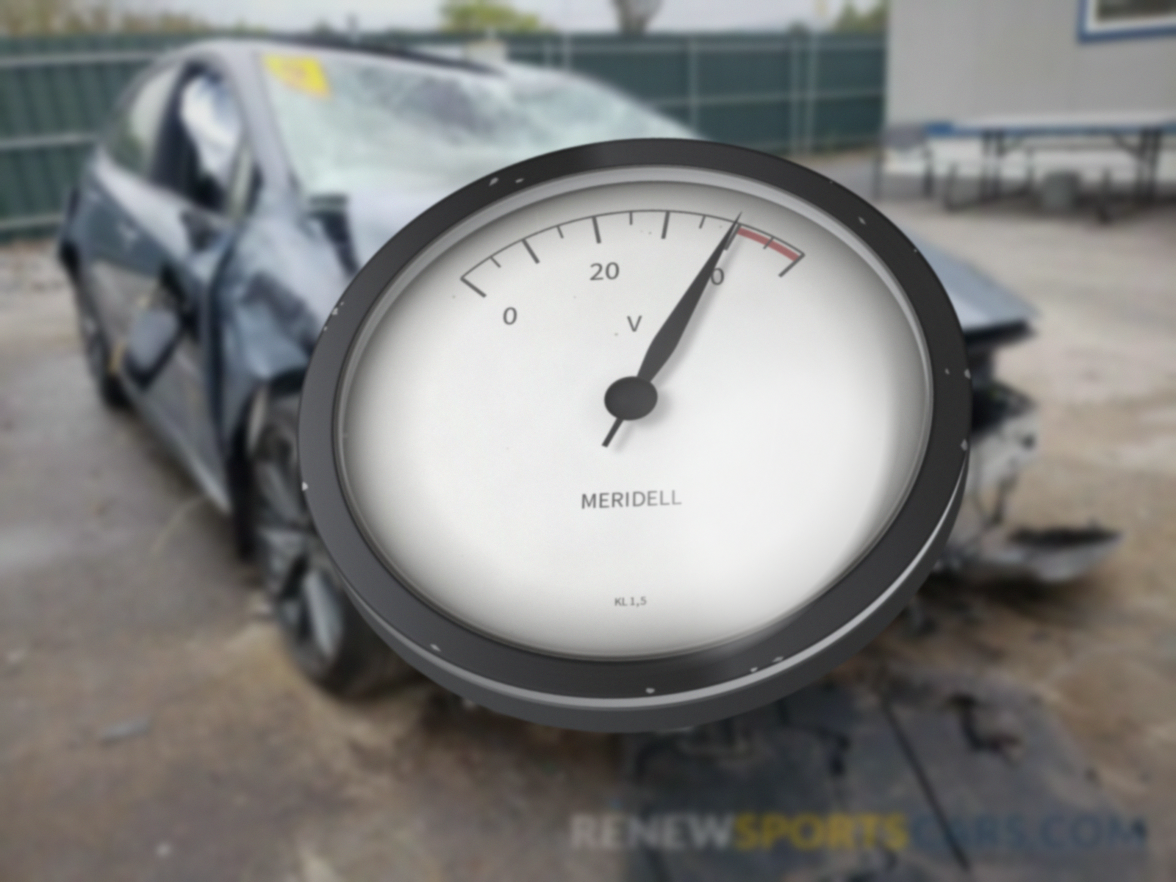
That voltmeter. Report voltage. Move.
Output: 40 V
